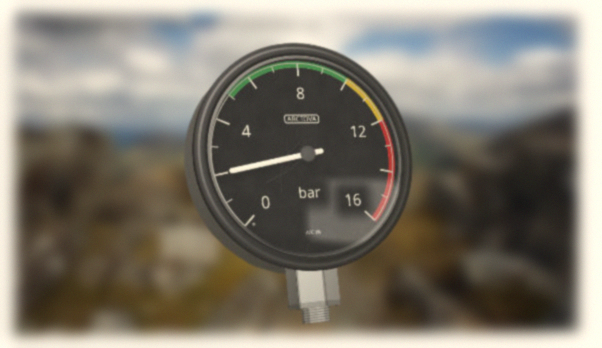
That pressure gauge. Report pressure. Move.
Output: 2 bar
